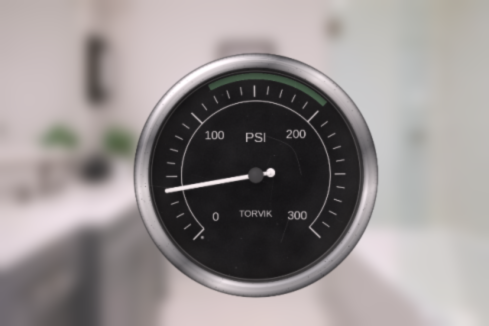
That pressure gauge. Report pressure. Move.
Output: 40 psi
